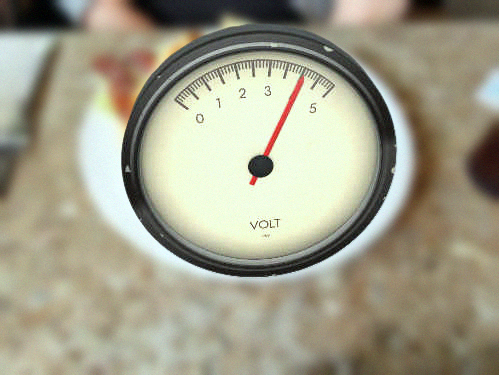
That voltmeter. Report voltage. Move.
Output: 4 V
